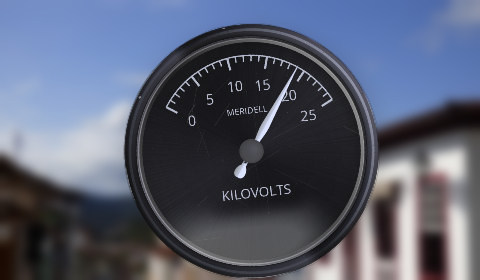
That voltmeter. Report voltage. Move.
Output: 19 kV
